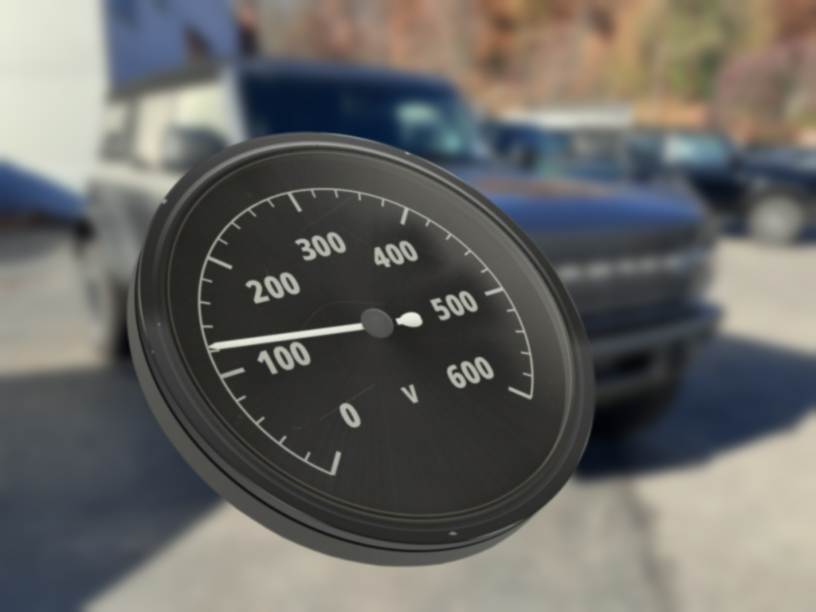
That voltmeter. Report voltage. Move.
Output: 120 V
